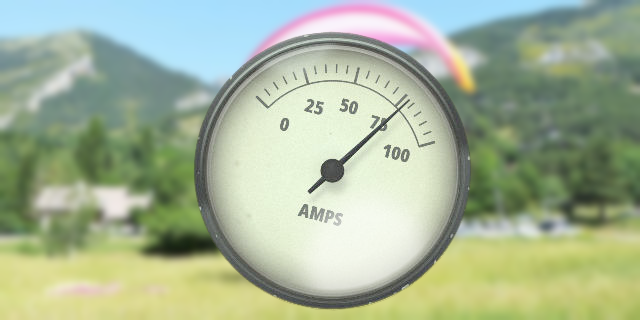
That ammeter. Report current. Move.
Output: 77.5 A
